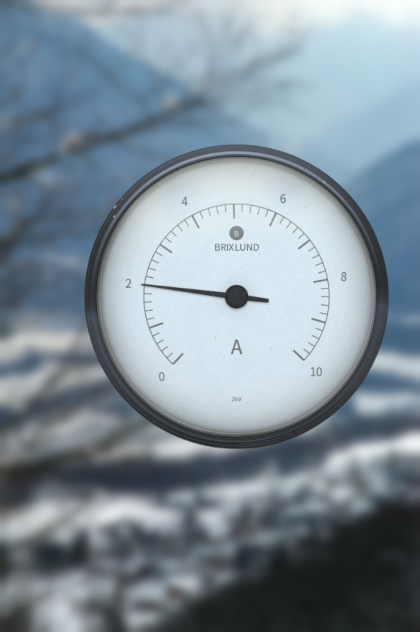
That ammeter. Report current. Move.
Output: 2 A
